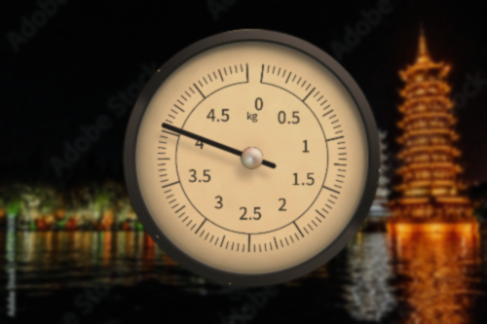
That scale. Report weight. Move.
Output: 4.05 kg
